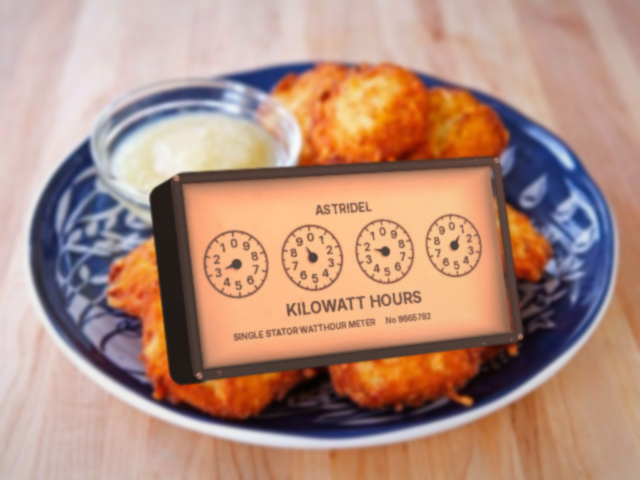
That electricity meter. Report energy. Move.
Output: 2921 kWh
